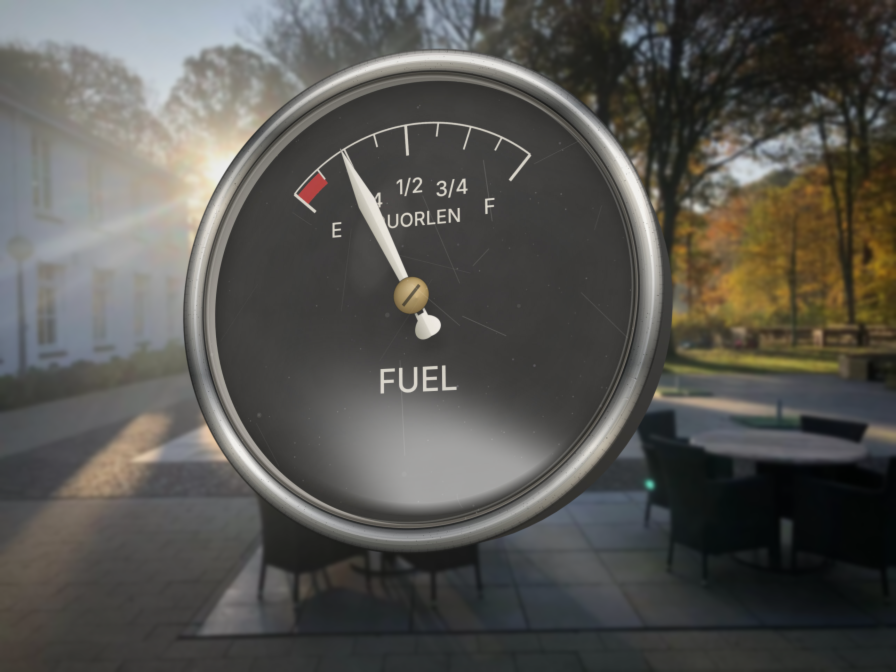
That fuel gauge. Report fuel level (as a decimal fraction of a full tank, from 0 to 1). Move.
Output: 0.25
